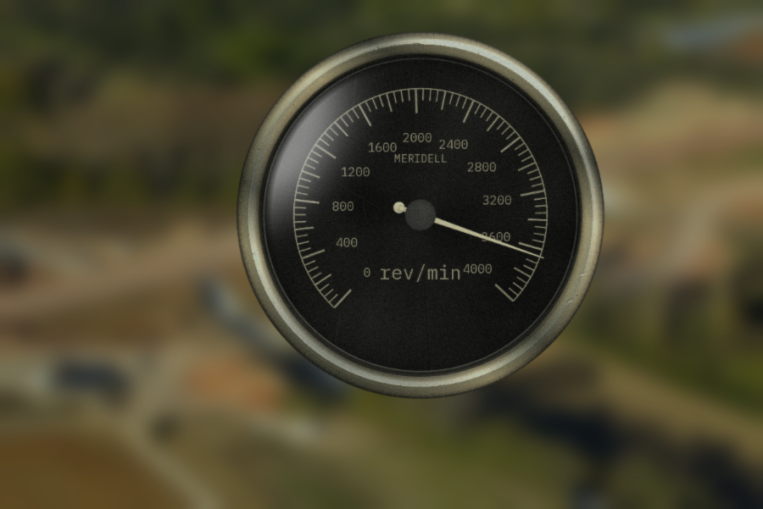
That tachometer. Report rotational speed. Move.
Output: 3650 rpm
